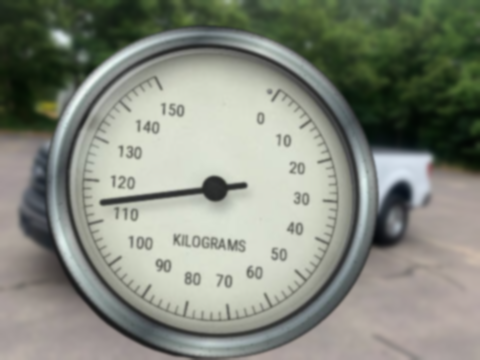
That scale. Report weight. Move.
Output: 114 kg
